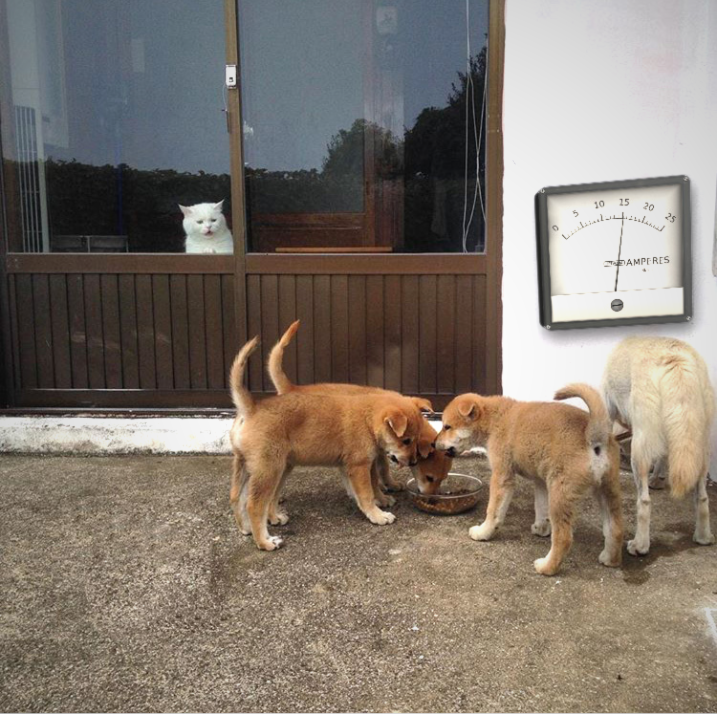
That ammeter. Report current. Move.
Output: 15 A
